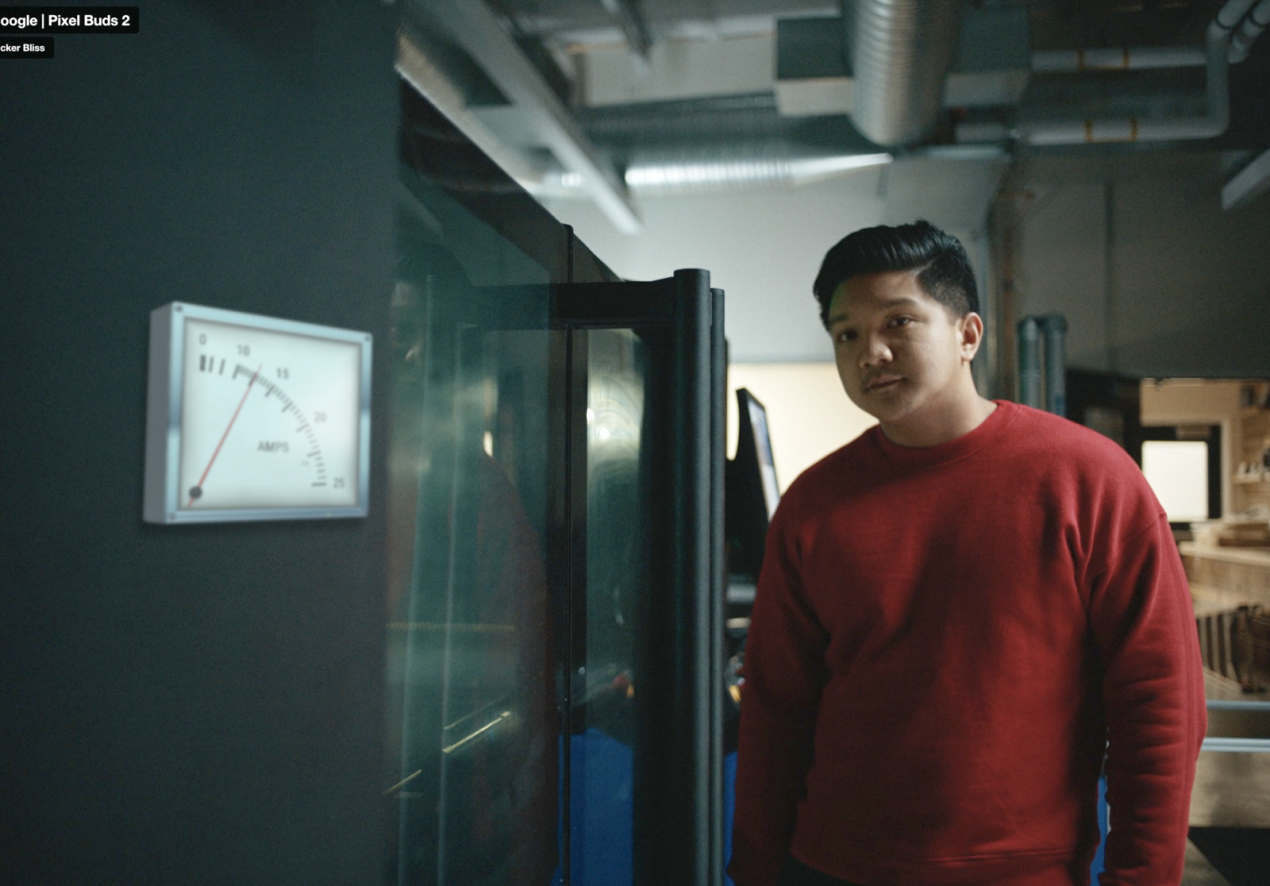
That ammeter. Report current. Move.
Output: 12.5 A
